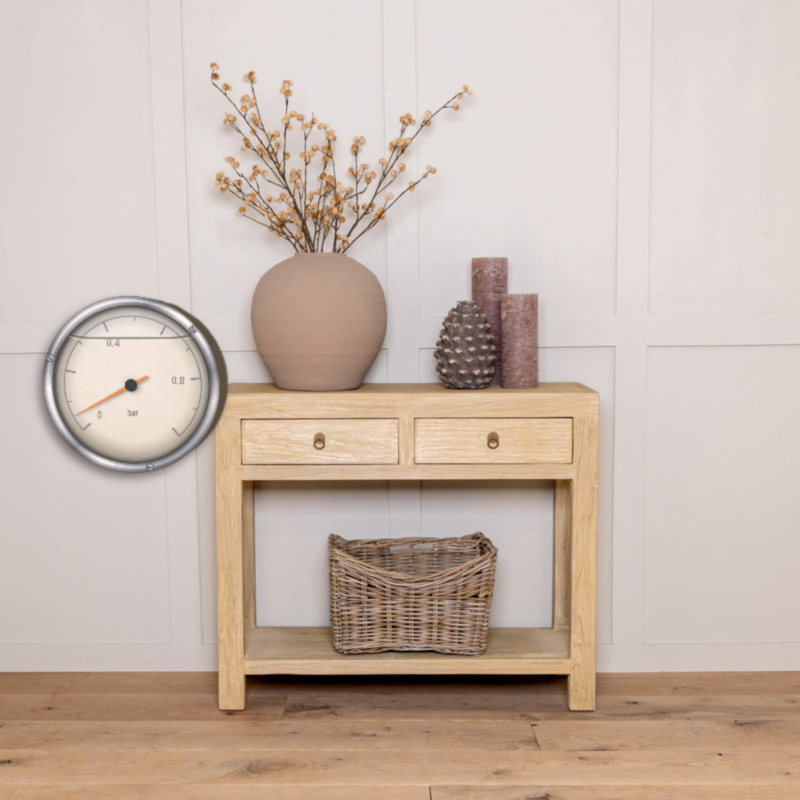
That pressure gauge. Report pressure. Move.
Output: 0.05 bar
